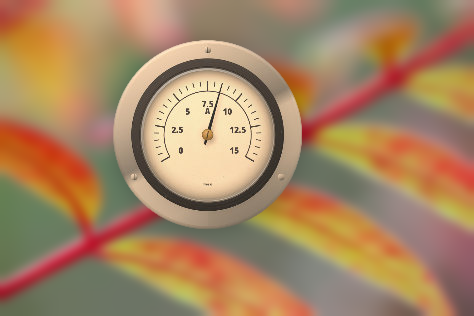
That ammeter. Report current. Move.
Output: 8.5 A
